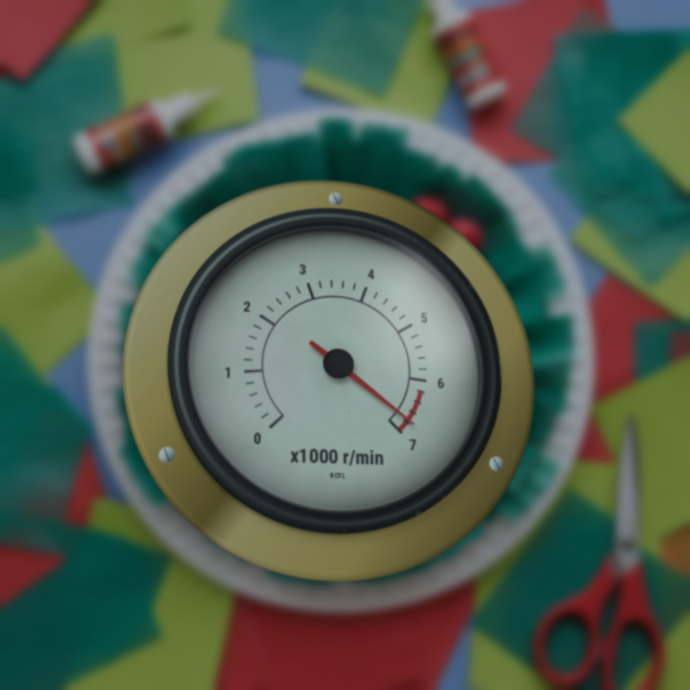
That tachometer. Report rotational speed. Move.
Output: 6800 rpm
